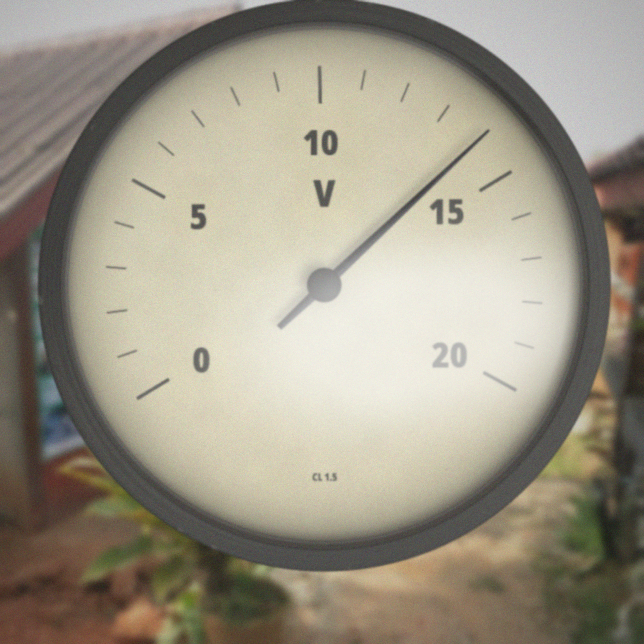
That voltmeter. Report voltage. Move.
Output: 14 V
